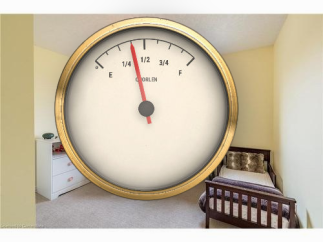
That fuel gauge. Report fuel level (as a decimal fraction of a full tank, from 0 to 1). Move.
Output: 0.375
